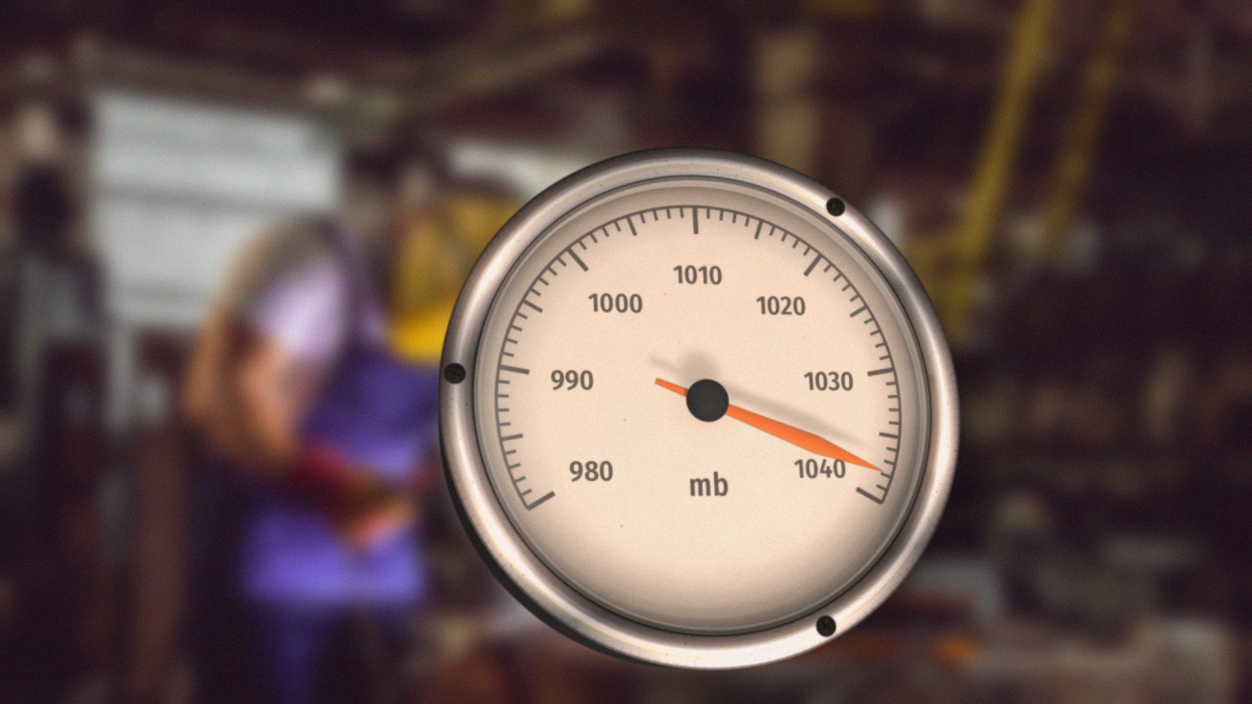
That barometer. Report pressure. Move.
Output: 1038 mbar
